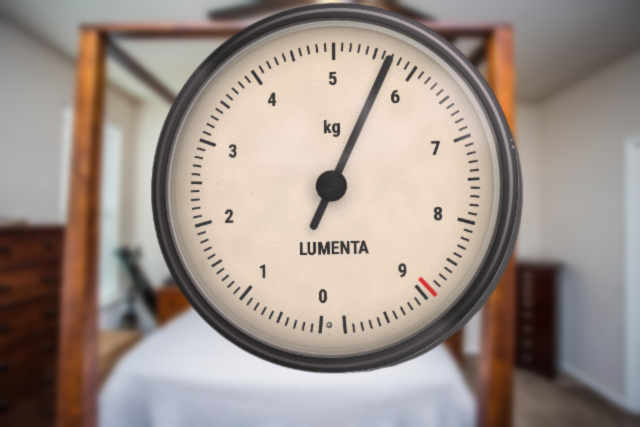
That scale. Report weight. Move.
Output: 5.7 kg
